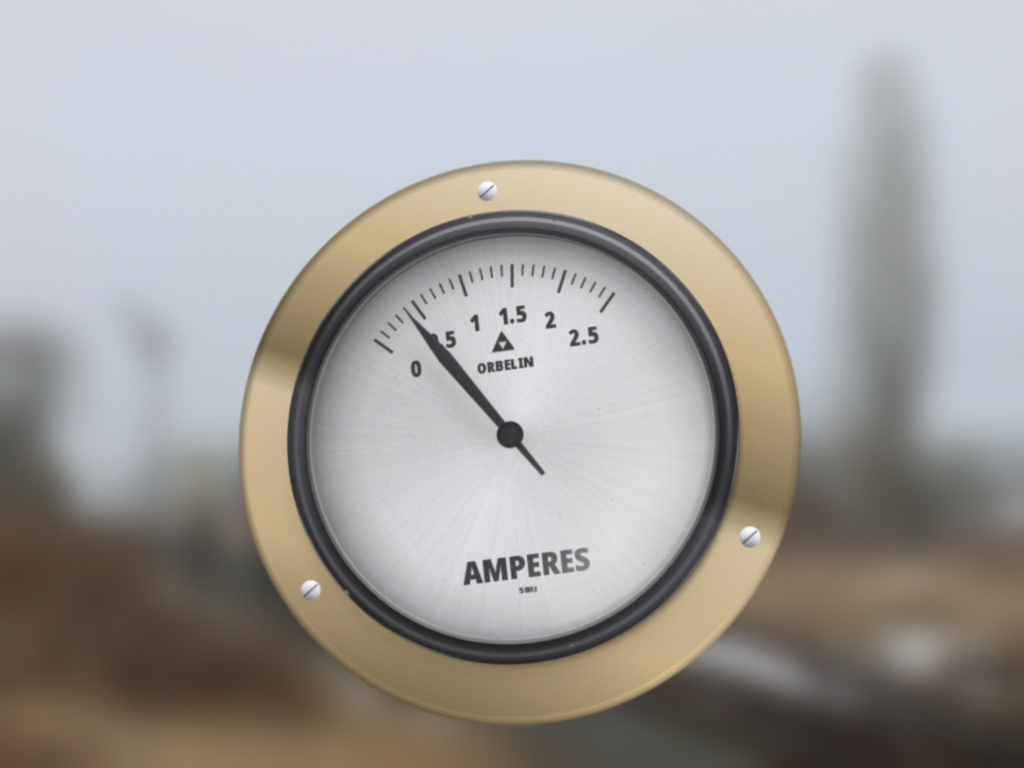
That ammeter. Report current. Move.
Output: 0.4 A
